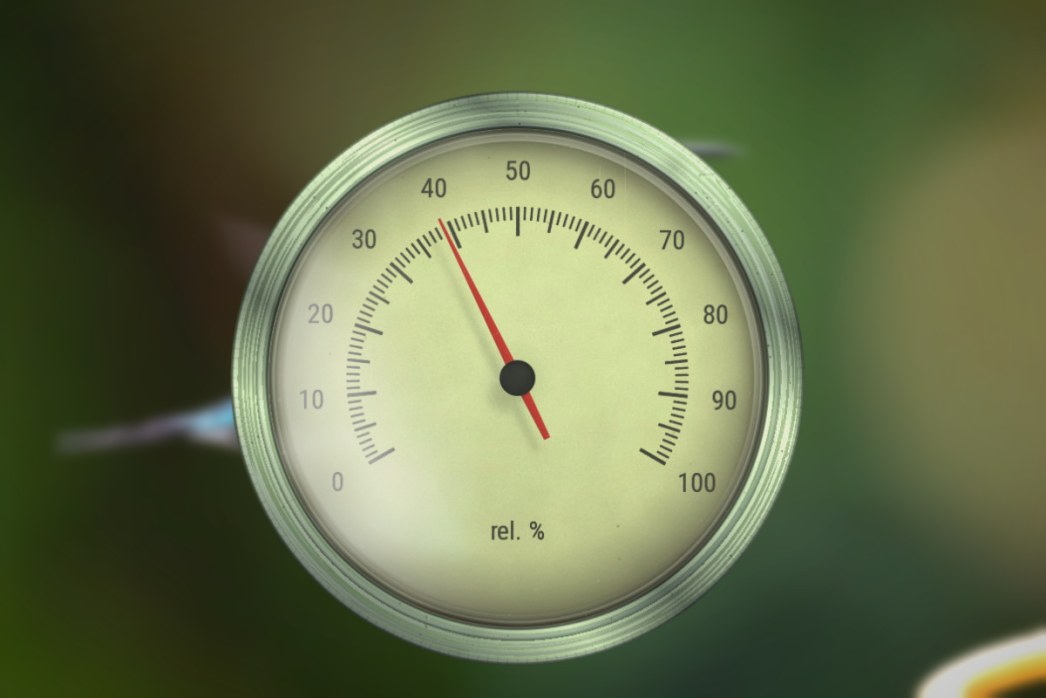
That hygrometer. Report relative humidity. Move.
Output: 39 %
